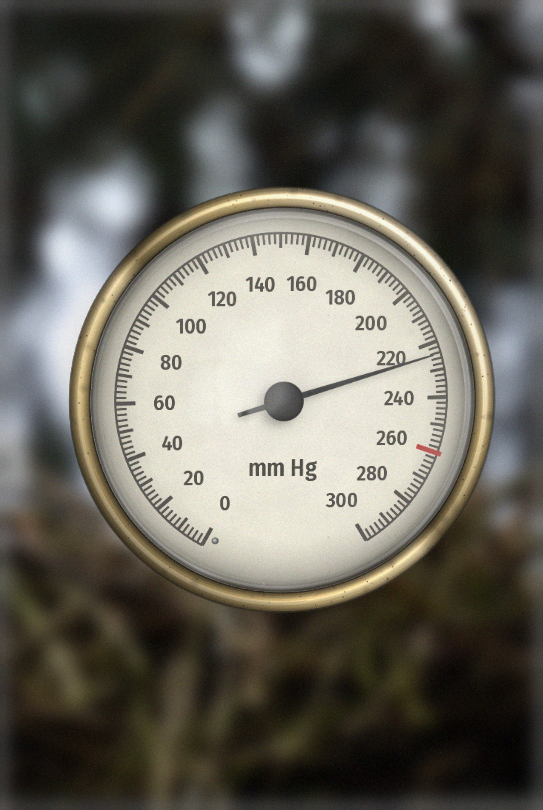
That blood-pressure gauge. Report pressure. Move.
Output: 224 mmHg
